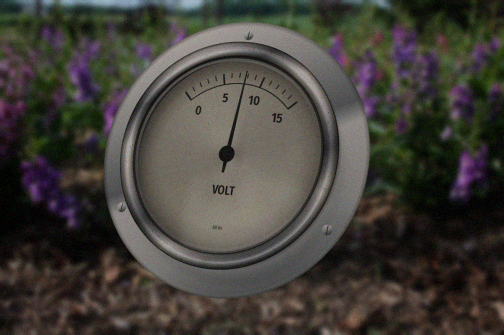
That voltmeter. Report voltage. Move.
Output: 8 V
